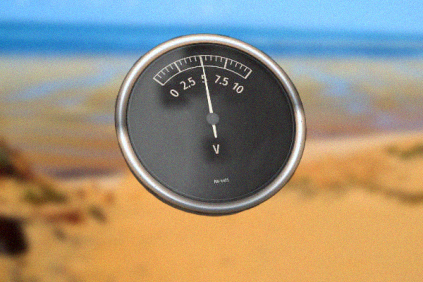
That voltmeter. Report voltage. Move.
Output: 5 V
